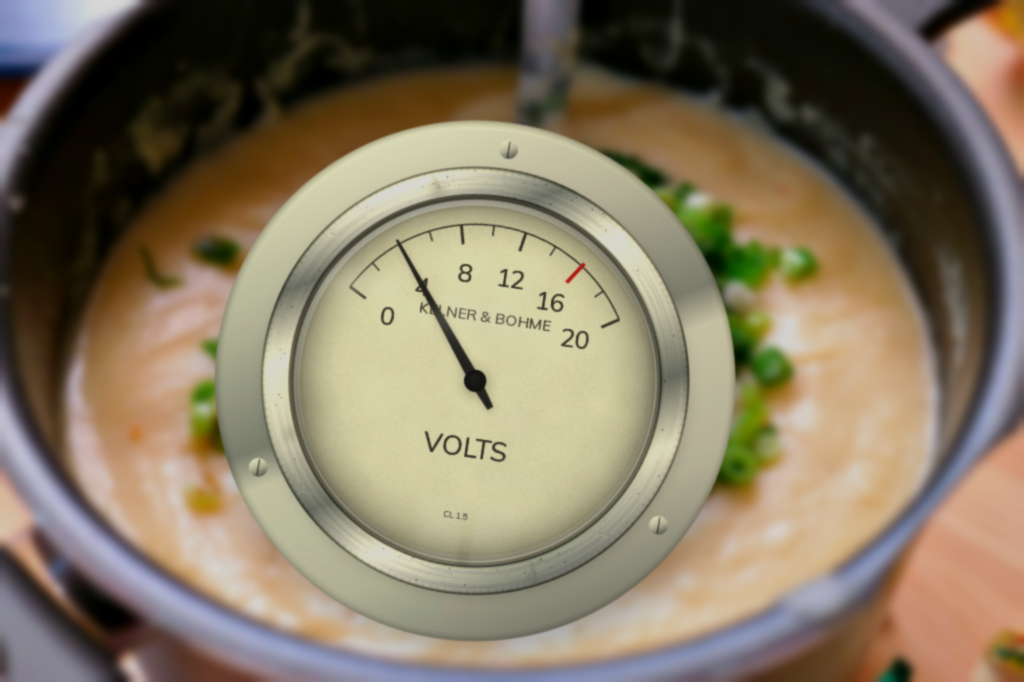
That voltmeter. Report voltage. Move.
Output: 4 V
